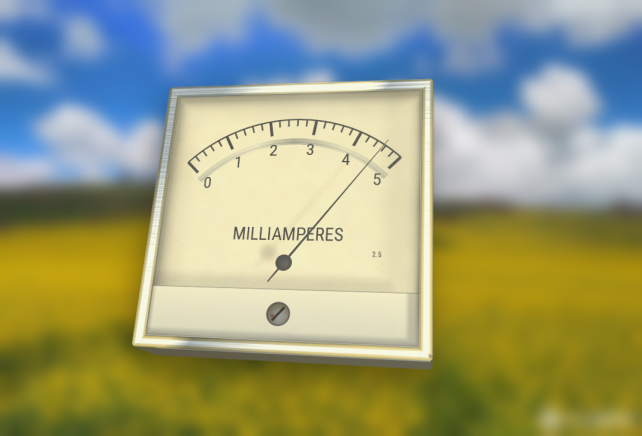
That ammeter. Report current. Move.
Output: 4.6 mA
